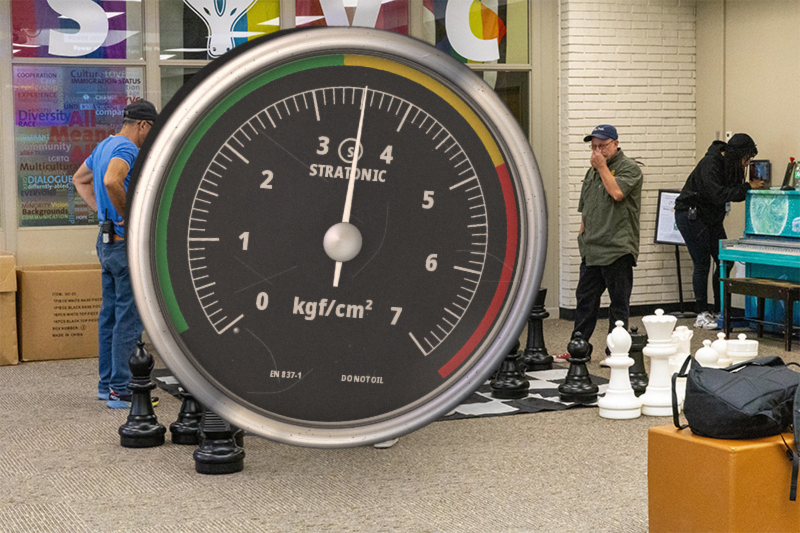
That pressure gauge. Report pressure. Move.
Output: 3.5 kg/cm²
